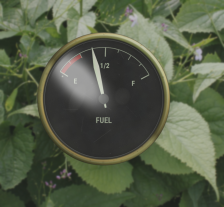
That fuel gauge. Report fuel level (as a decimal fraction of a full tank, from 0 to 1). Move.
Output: 0.375
